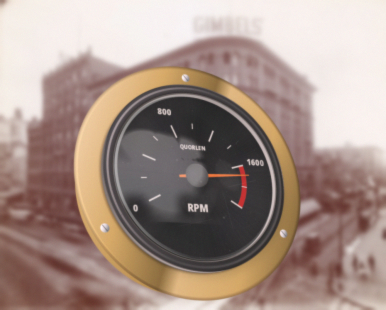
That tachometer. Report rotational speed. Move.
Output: 1700 rpm
